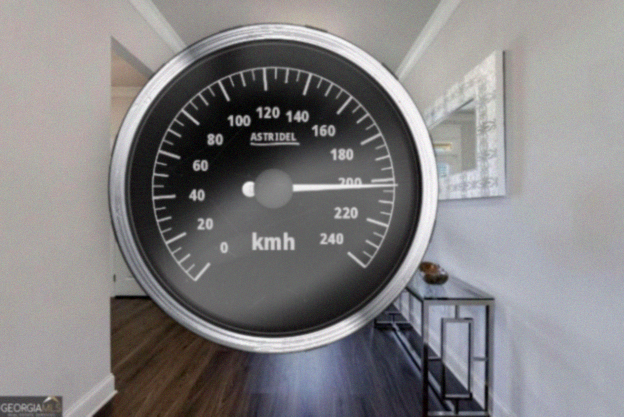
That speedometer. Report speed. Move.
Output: 202.5 km/h
